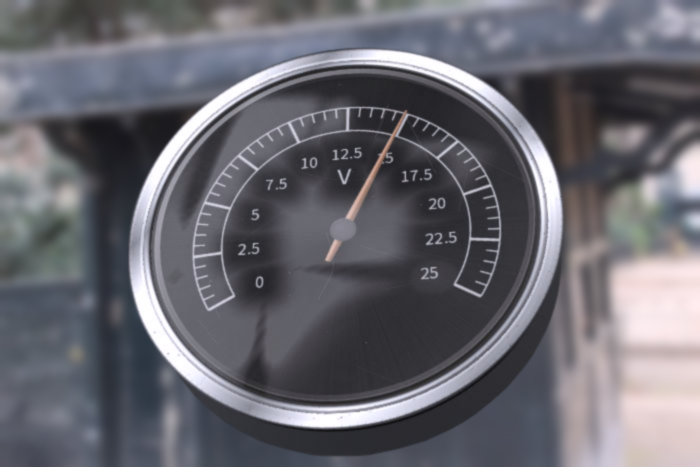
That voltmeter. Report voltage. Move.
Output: 15 V
